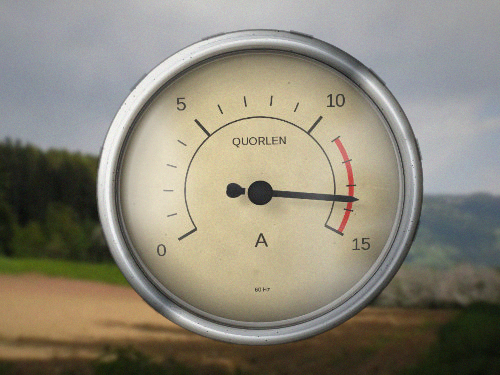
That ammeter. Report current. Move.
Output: 13.5 A
